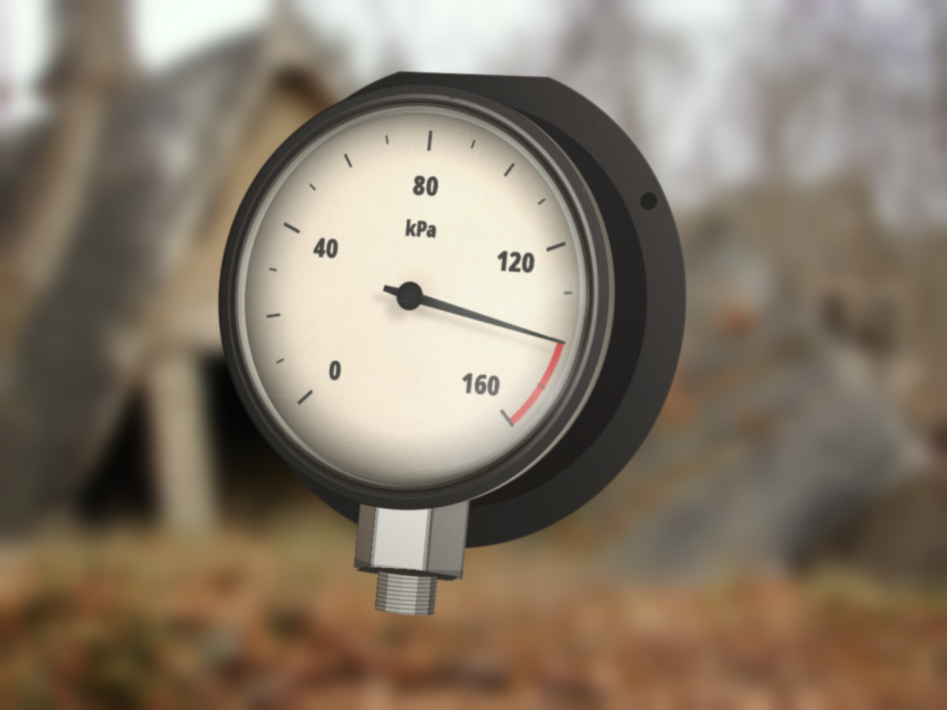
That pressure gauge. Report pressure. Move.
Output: 140 kPa
